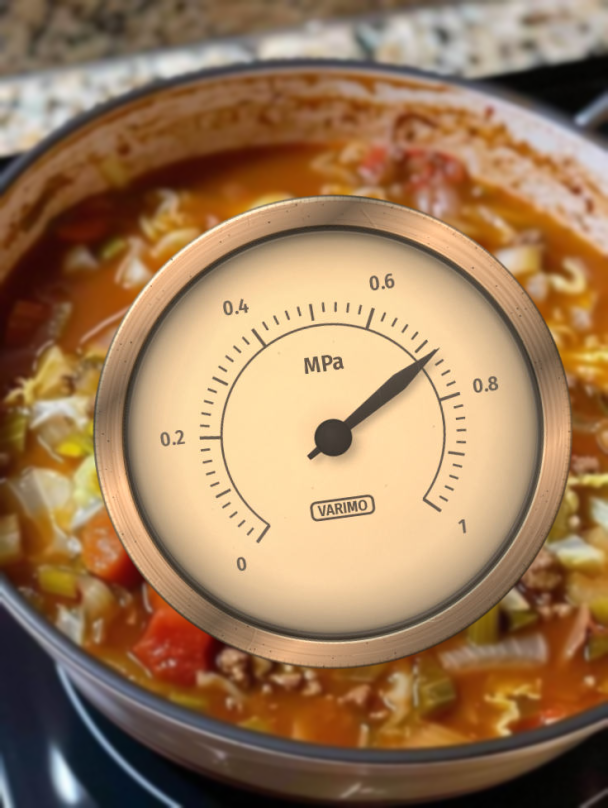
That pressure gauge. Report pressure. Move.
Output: 0.72 MPa
